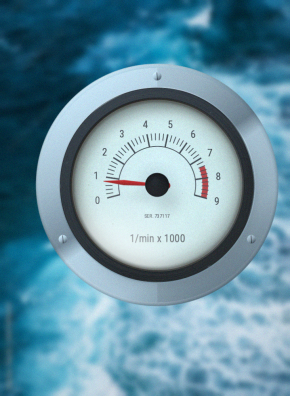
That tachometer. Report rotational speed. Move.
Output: 800 rpm
